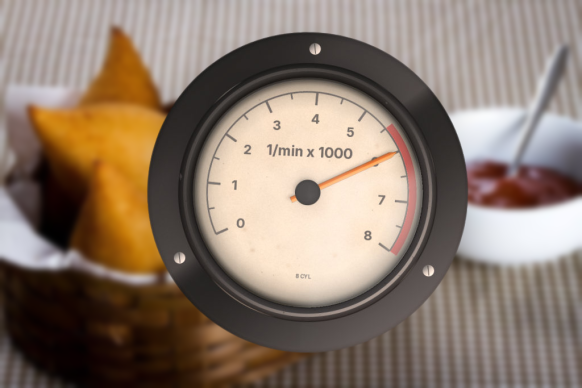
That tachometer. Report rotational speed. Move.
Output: 6000 rpm
